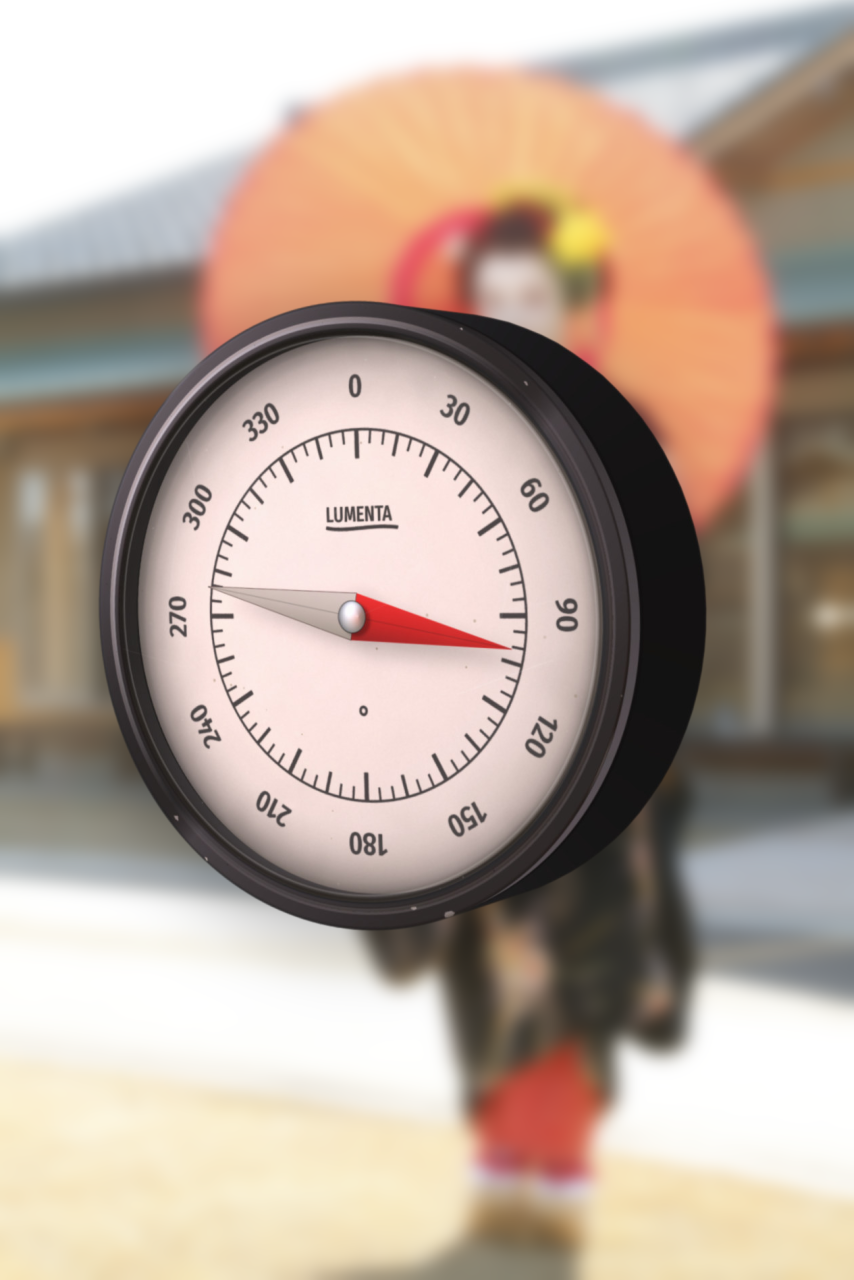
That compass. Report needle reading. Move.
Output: 100 °
